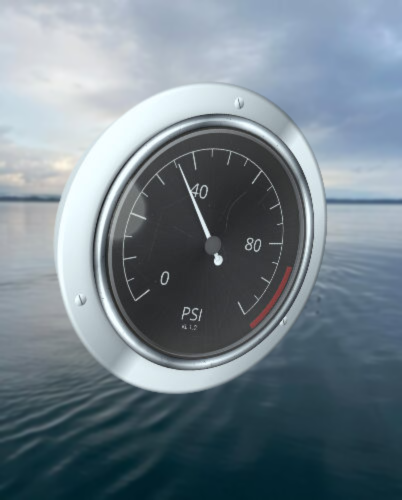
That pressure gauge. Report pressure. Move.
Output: 35 psi
